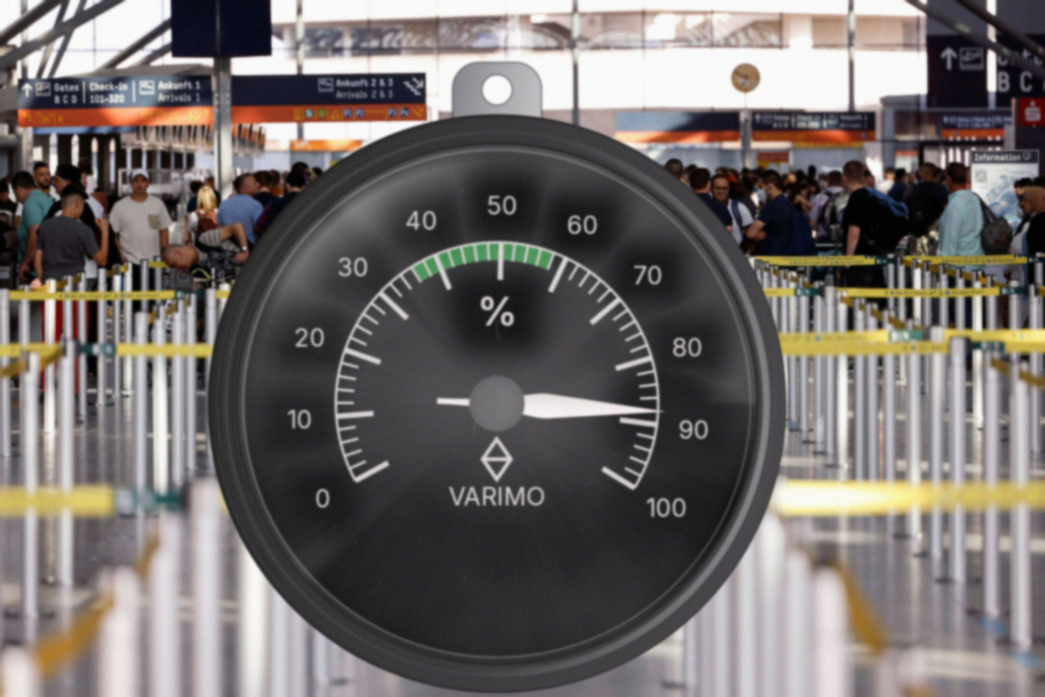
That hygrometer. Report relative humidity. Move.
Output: 88 %
